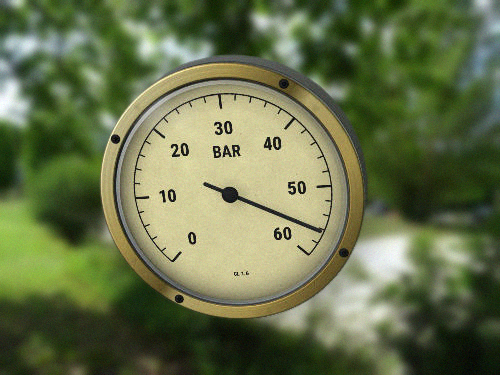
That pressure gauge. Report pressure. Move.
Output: 56 bar
